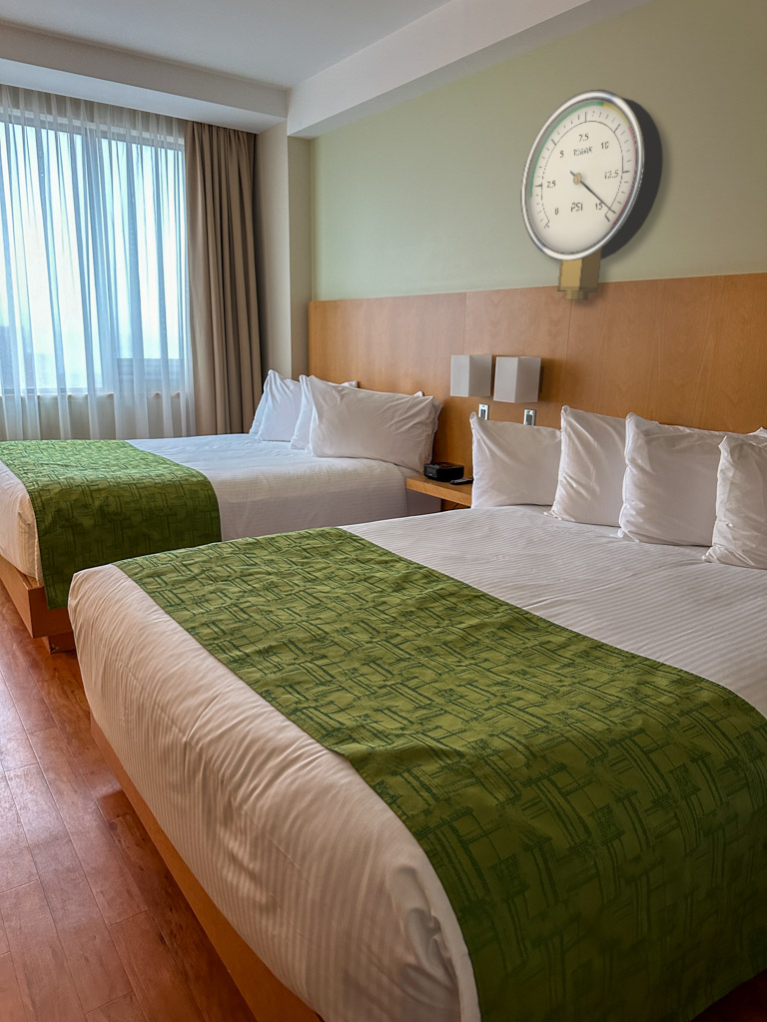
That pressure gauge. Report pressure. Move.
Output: 14.5 psi
